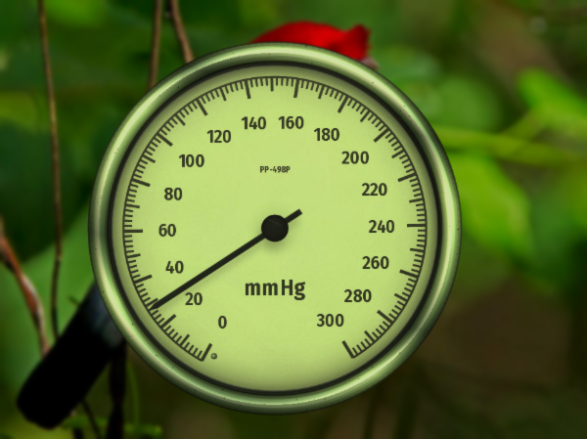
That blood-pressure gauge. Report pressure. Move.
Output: 28 mmHg
